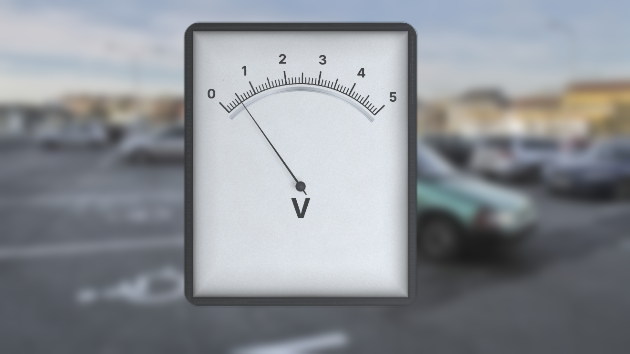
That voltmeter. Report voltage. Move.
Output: 0.5 V
